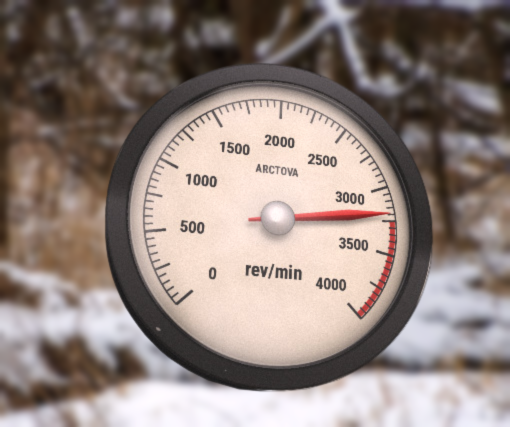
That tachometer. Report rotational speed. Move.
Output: 3200 rpm
